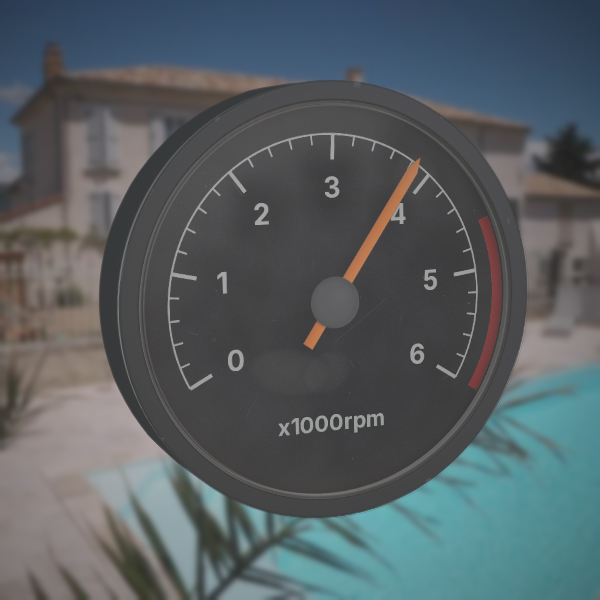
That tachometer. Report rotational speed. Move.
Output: 3800 rpm
